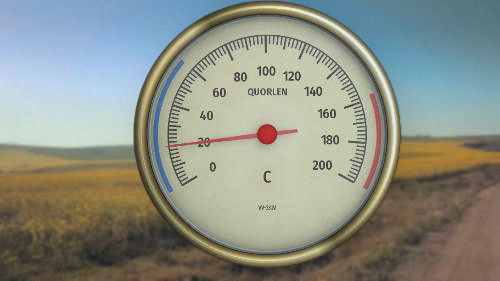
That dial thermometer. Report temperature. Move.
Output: 20 °C
